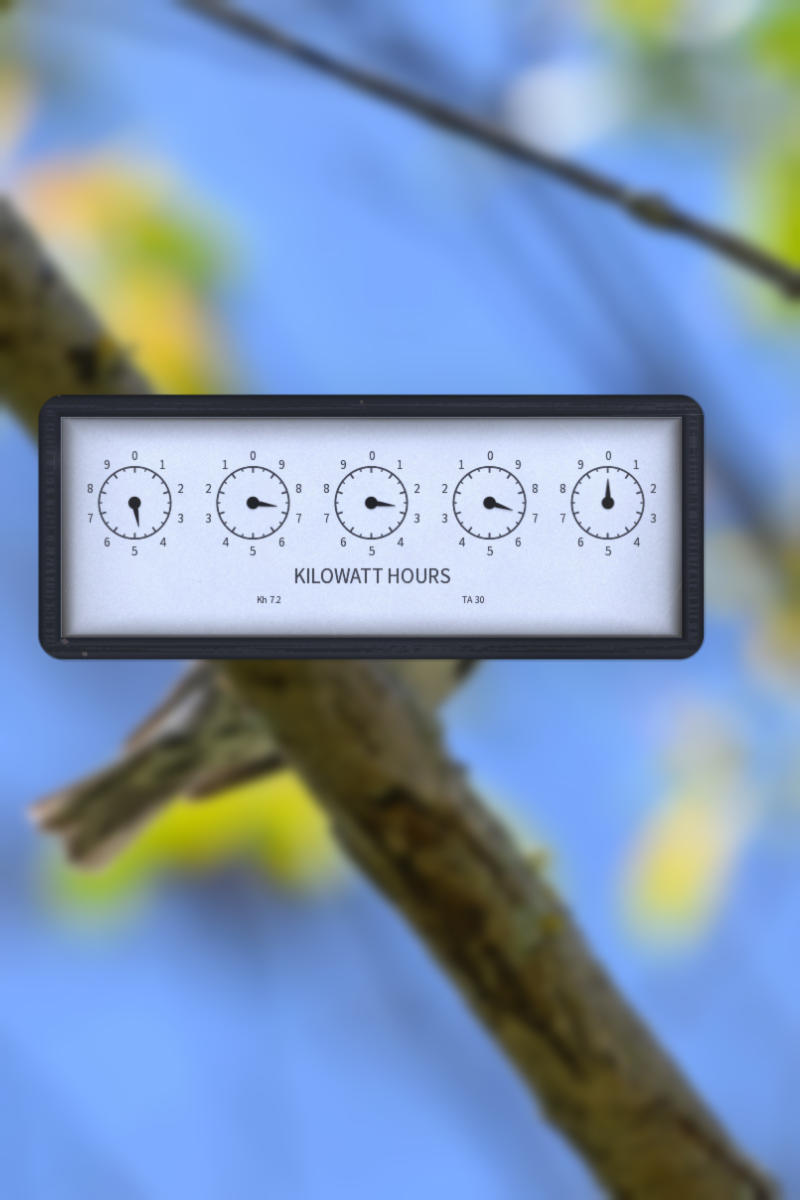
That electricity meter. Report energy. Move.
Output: 47270 kWh
